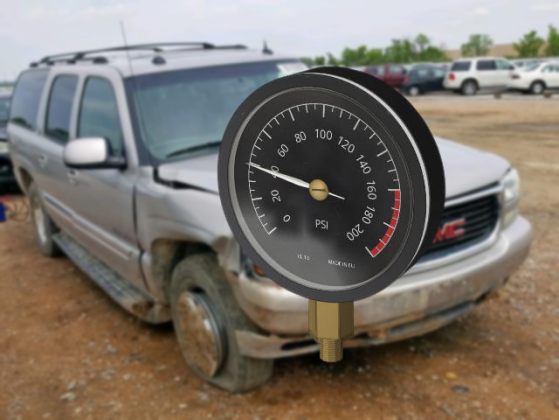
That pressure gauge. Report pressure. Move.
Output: 40 psi
